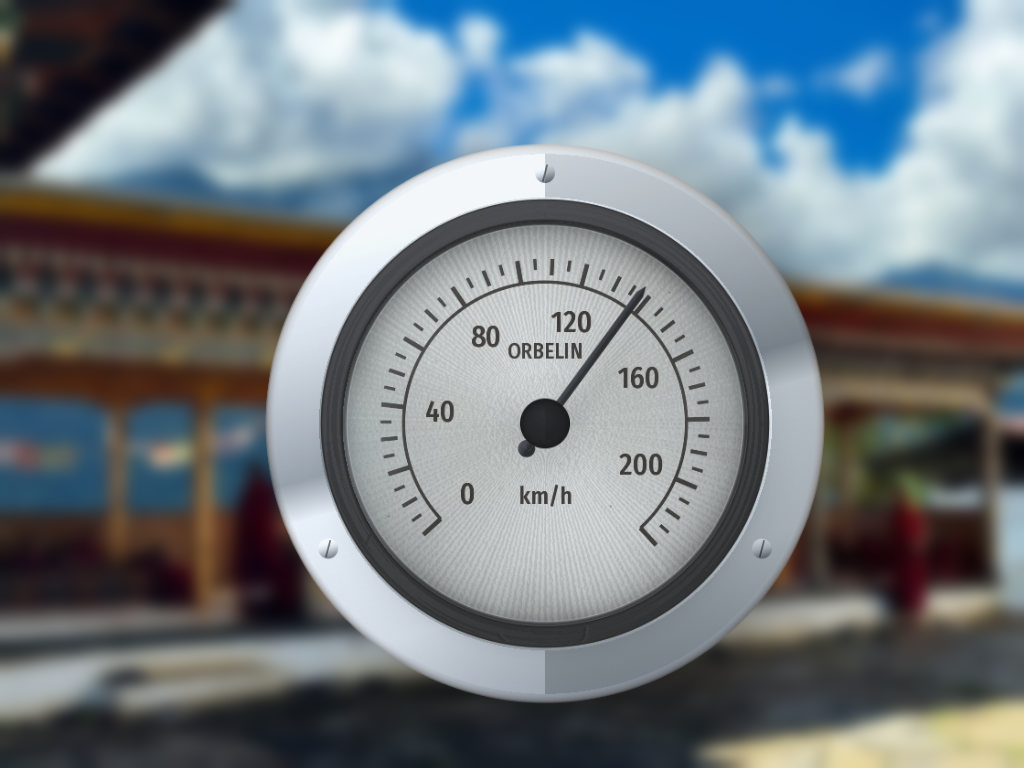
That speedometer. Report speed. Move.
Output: 137.5 km/h
